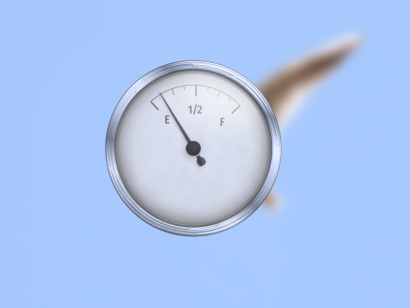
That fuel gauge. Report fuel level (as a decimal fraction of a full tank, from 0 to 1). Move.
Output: 0.125
